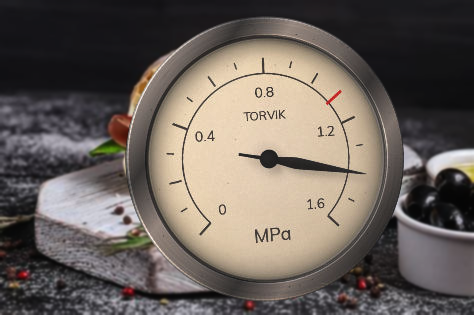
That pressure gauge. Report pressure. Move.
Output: 1.4 MPa
